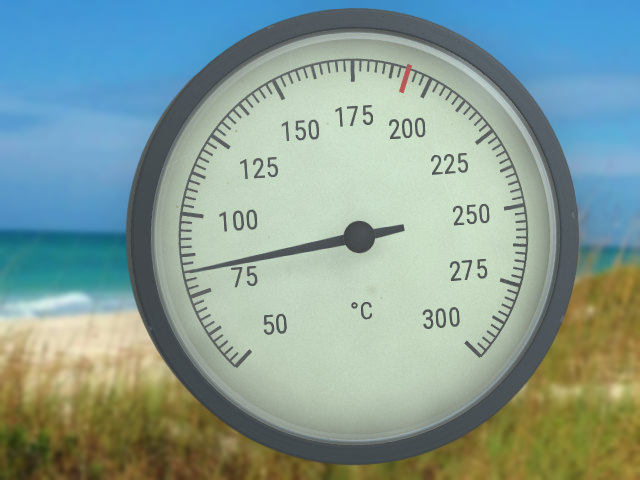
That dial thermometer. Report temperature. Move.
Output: 82.5 °C
